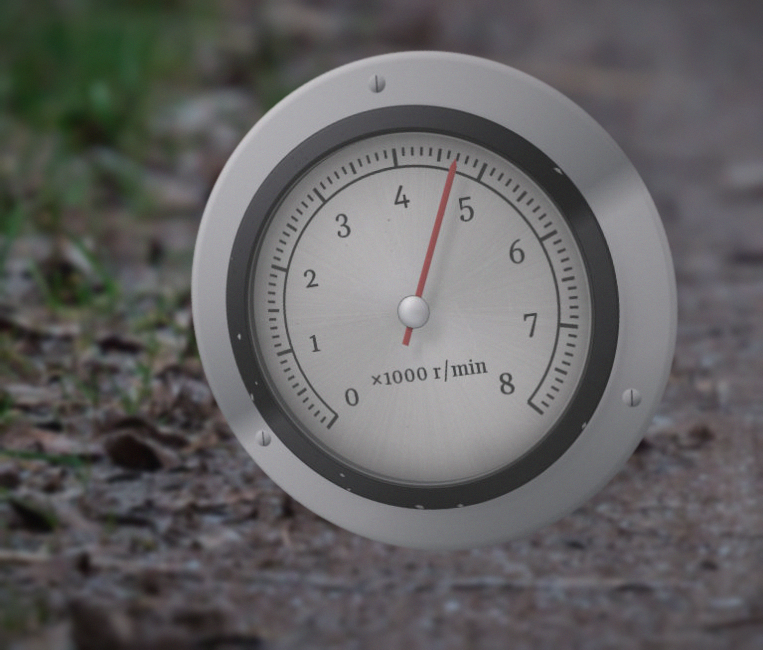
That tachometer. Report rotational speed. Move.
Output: 4700 rpm
